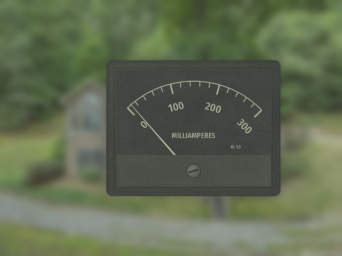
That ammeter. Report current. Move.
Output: 10 mA
